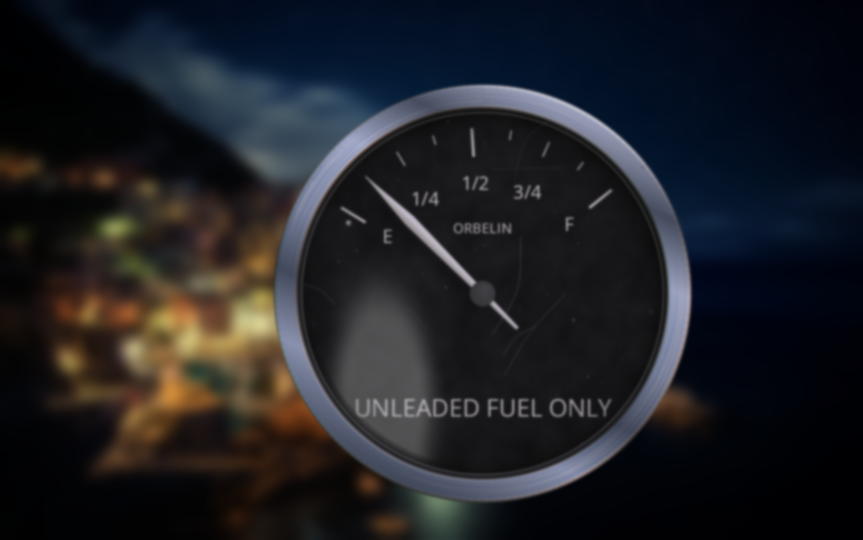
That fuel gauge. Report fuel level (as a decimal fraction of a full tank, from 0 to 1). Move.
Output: 0.125
